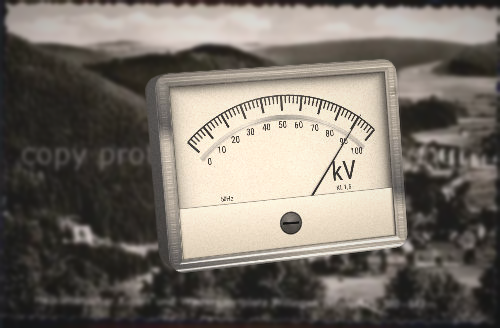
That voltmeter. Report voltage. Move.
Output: 90 kV
